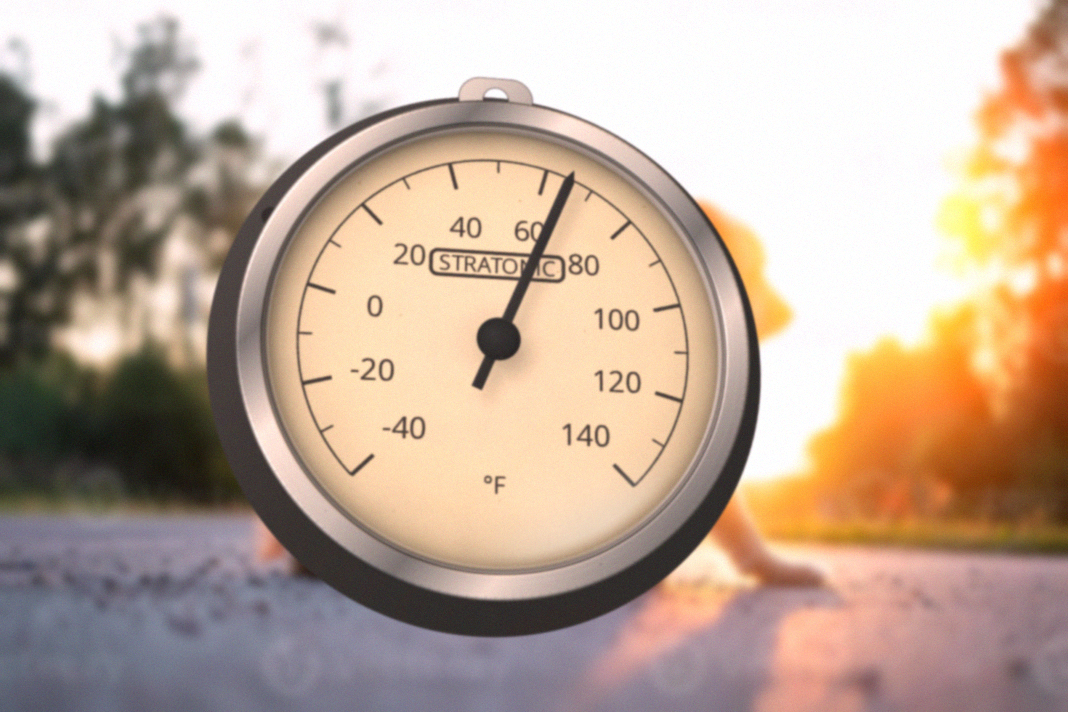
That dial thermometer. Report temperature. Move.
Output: 65 °F
